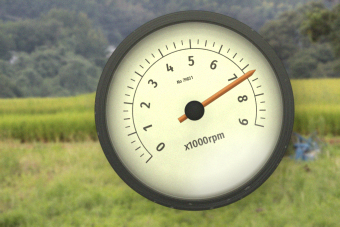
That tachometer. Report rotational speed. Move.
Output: 7250 rpm
